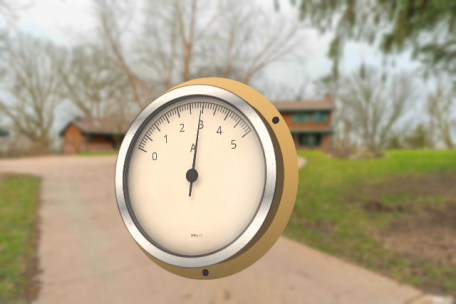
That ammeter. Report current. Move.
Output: 3 A
